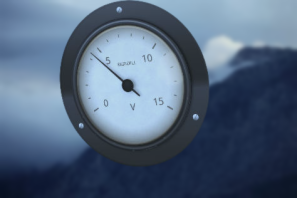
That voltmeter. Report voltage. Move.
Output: 4.5 V
